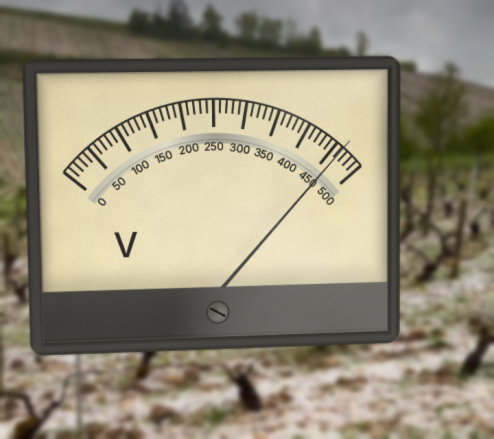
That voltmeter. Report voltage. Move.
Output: 460 V
